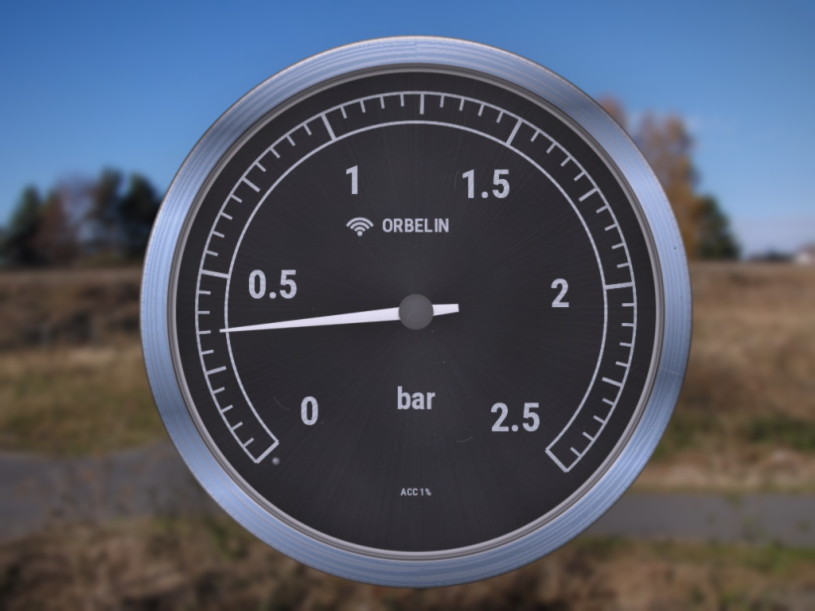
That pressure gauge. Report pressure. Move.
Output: 0.35 bar
